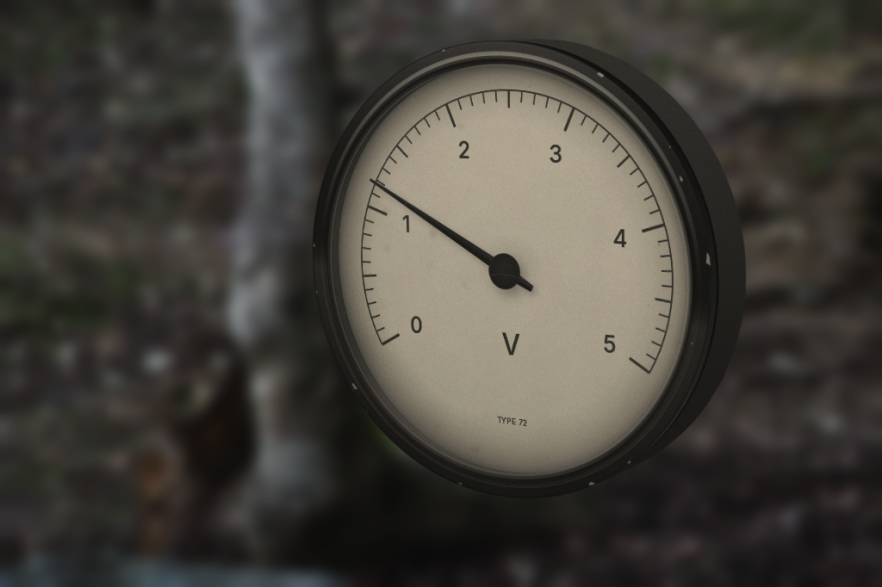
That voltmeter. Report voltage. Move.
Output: 1.2 V
